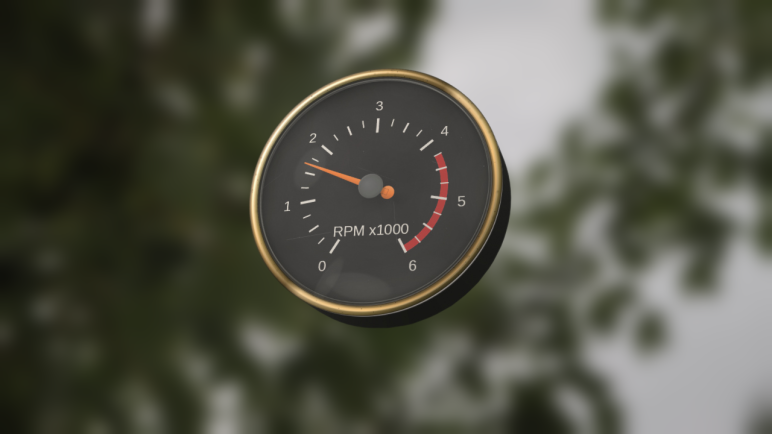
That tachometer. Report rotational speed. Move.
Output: 1625 rpm
